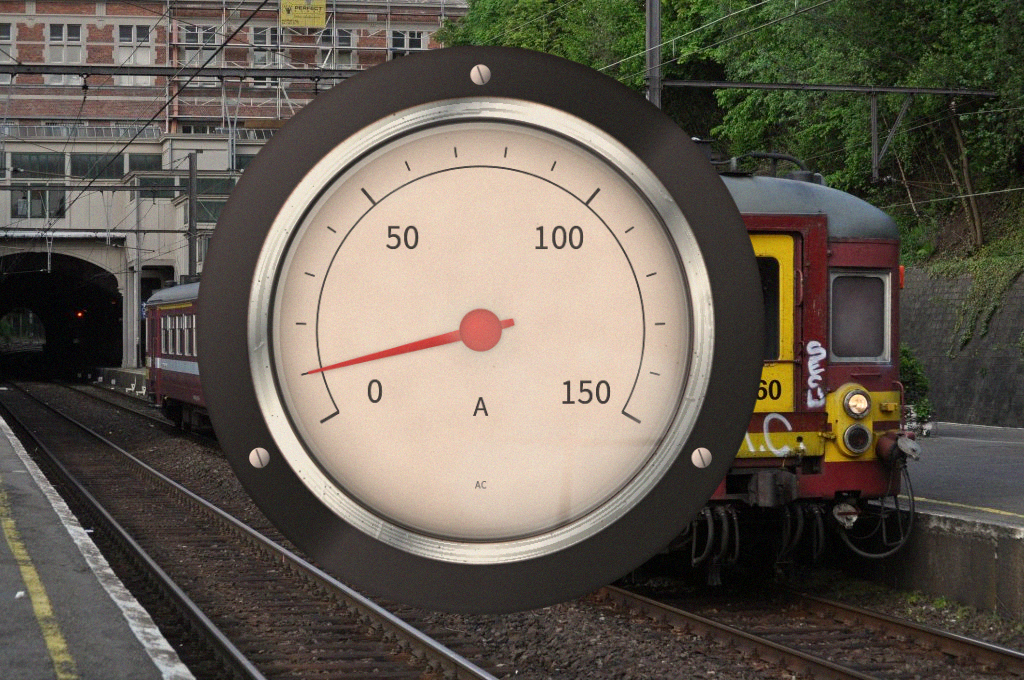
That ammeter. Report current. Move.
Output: 10 A
